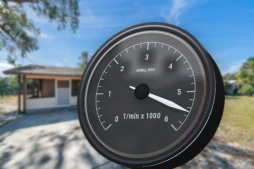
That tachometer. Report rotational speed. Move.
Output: 5500 rpm
